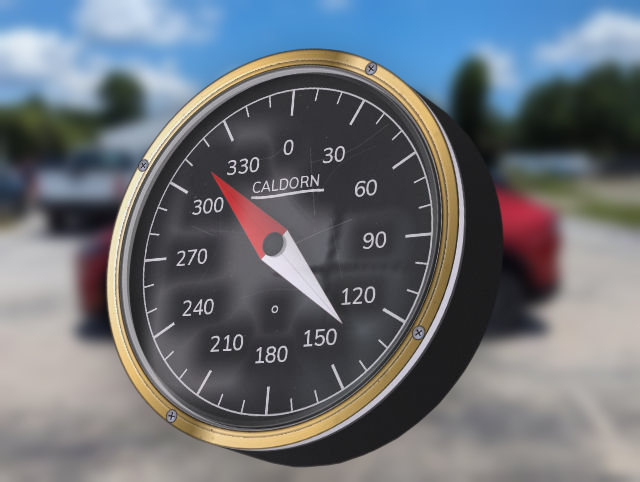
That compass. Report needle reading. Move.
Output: 315 °
